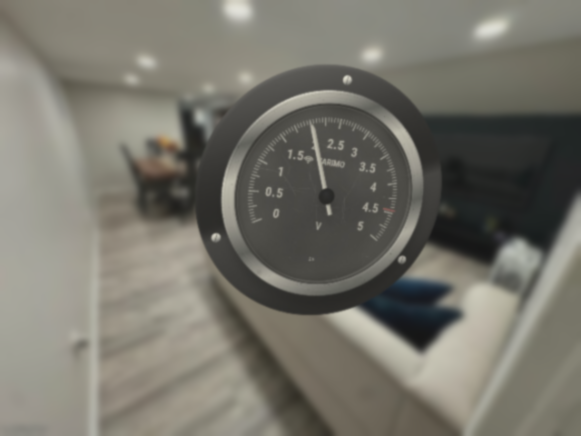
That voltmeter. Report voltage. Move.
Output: 2 V
